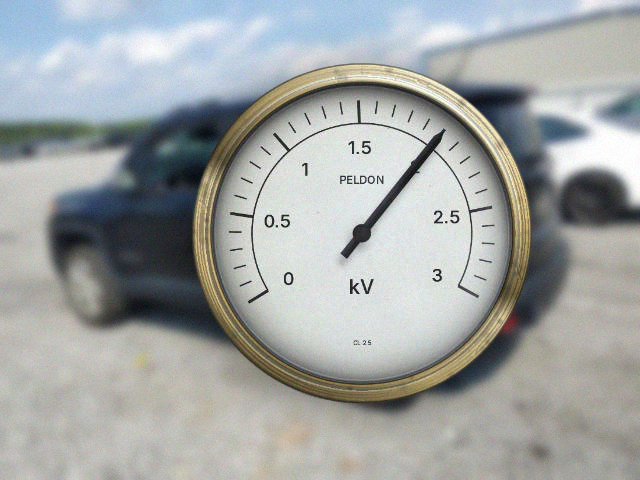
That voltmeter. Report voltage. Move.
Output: 2 kV
